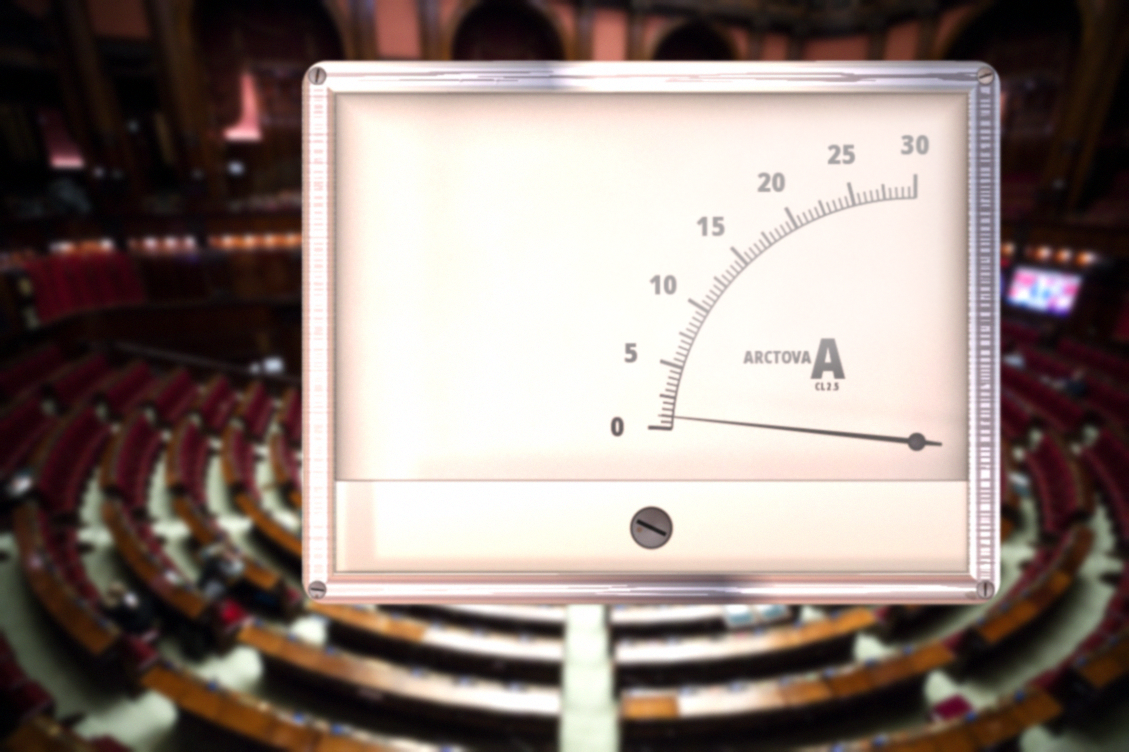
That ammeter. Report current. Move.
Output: 1 A
